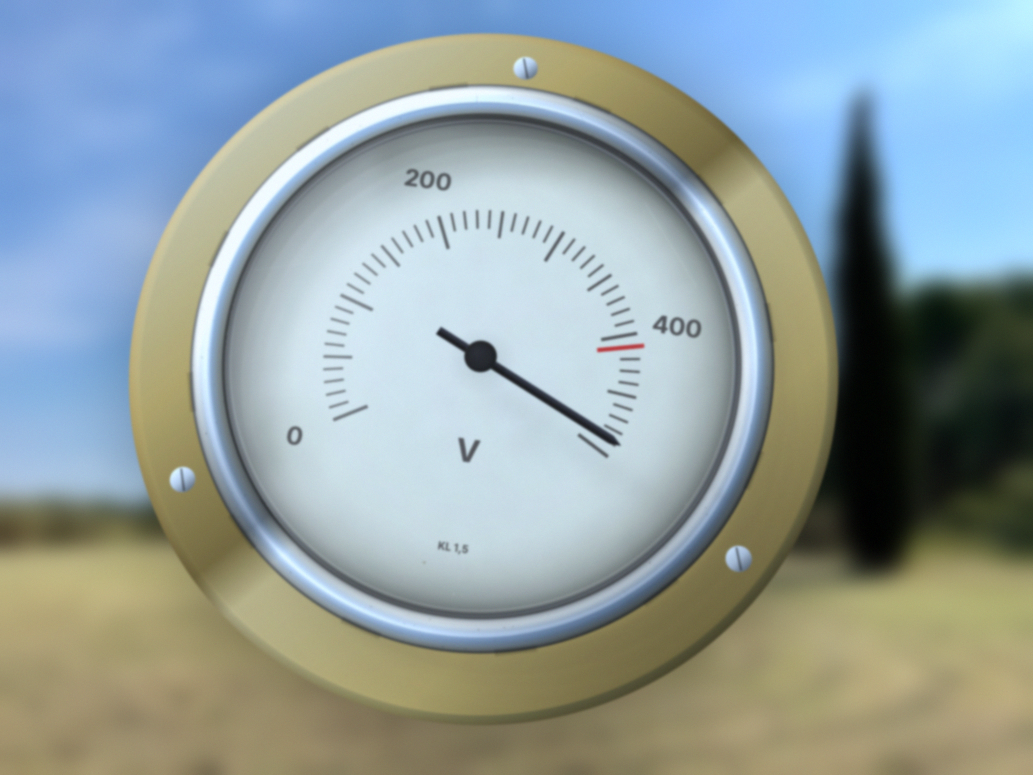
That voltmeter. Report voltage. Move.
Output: 490 V
